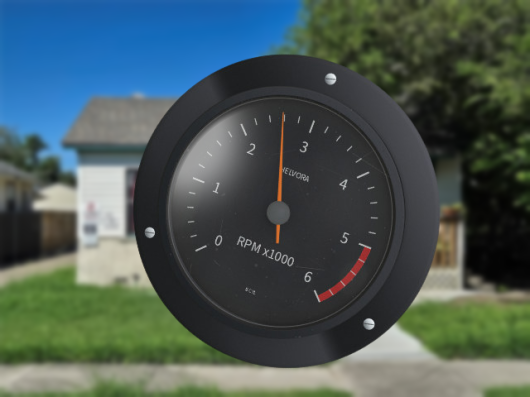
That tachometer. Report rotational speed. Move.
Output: 2600 rpm
